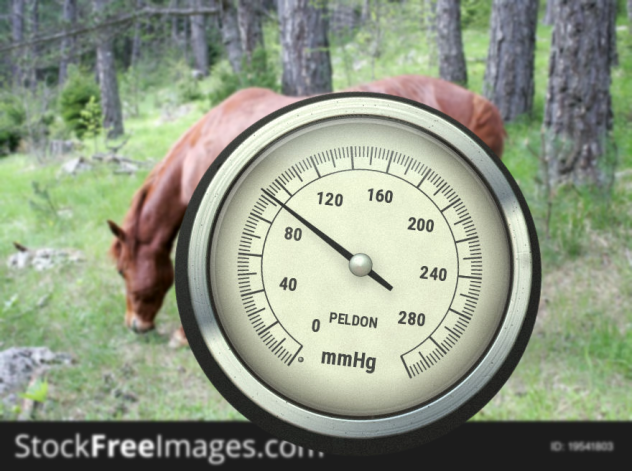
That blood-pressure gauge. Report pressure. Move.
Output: 92 mmHg
